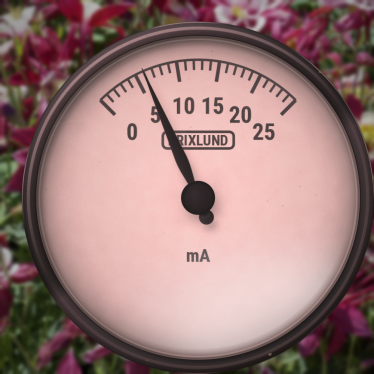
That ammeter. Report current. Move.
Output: 6 mA
